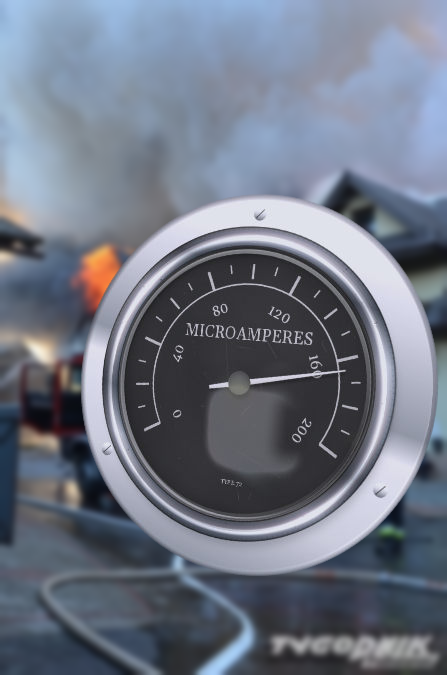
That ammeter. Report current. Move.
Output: 165 µA
